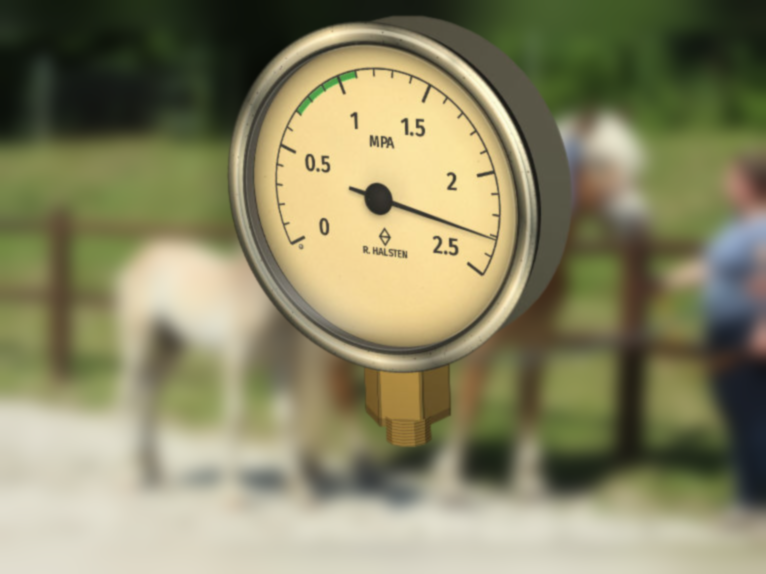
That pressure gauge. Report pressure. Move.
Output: 2.3 MPa
